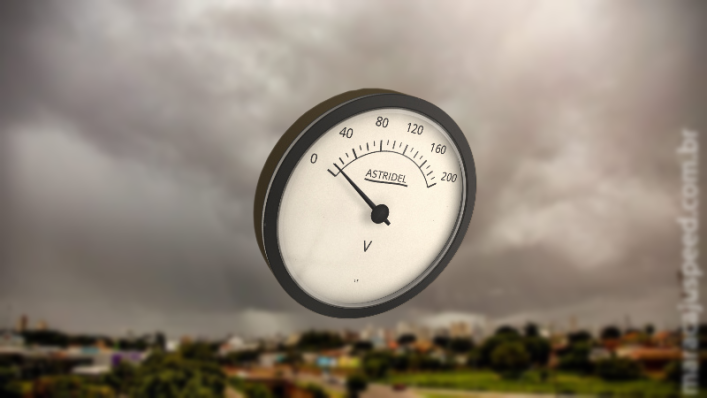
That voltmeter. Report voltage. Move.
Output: 10 V
